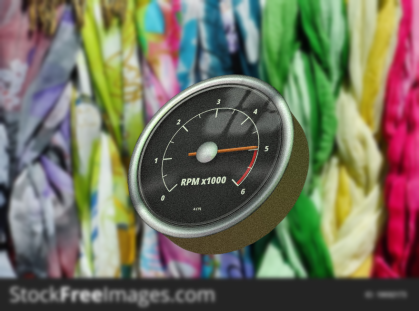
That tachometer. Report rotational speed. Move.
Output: 5000 rpm
